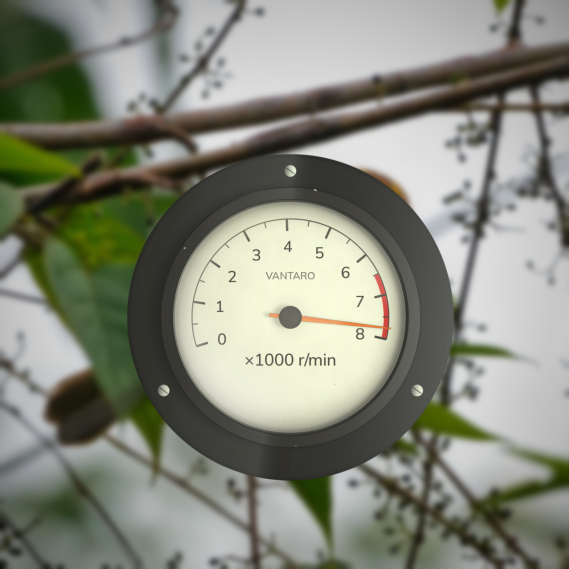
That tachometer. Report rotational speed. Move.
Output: 7750 rpm
